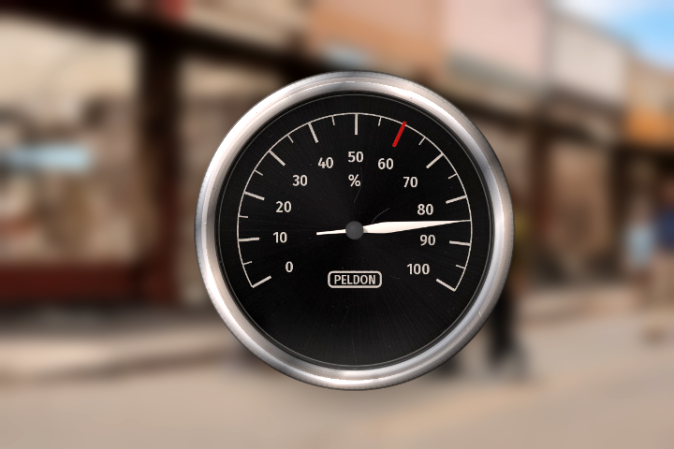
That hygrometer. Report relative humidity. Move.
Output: 85 %
